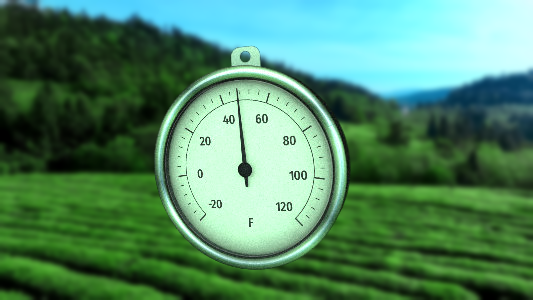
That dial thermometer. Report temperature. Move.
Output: 48 °F
